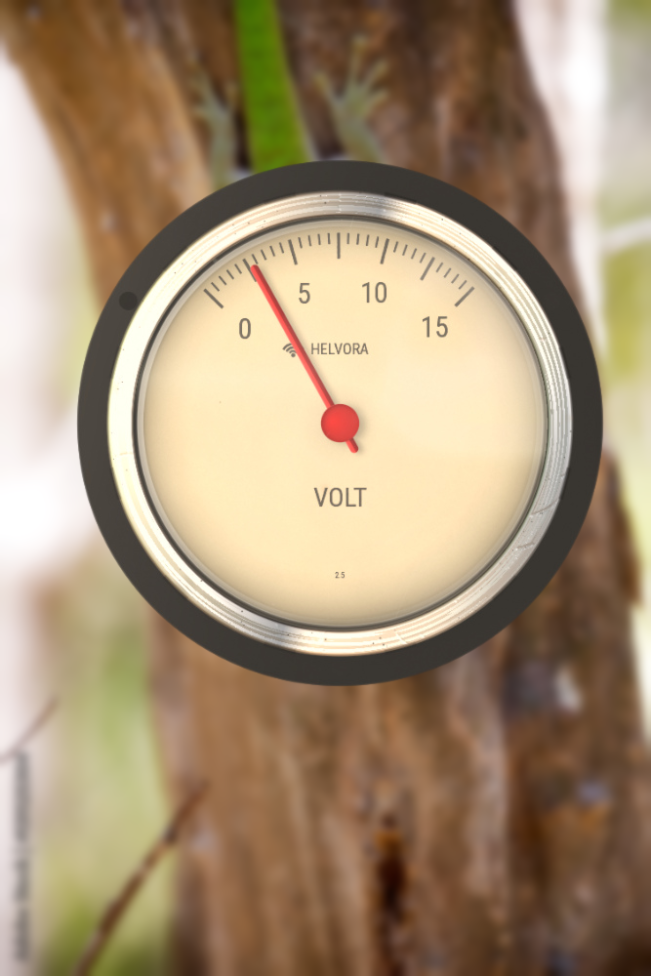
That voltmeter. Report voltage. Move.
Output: 2.75 V
